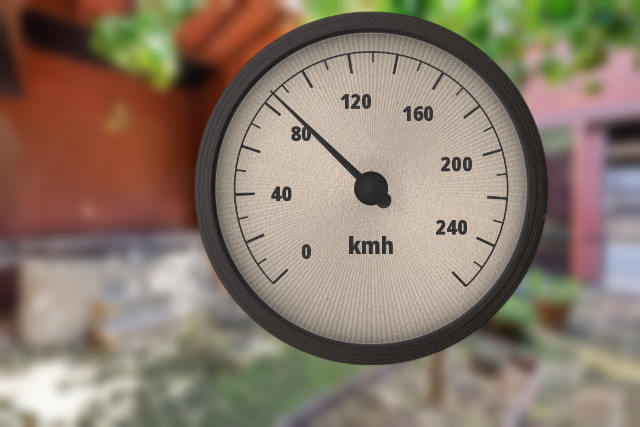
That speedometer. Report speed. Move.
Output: 85 km/h
